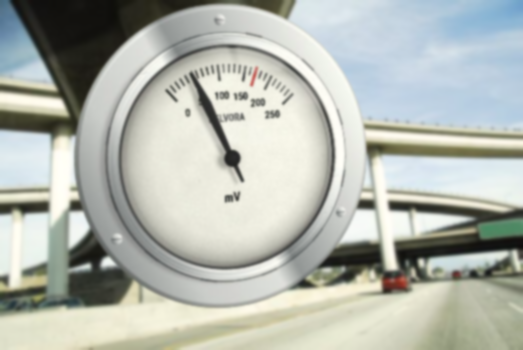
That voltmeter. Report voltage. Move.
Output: 50 mV
